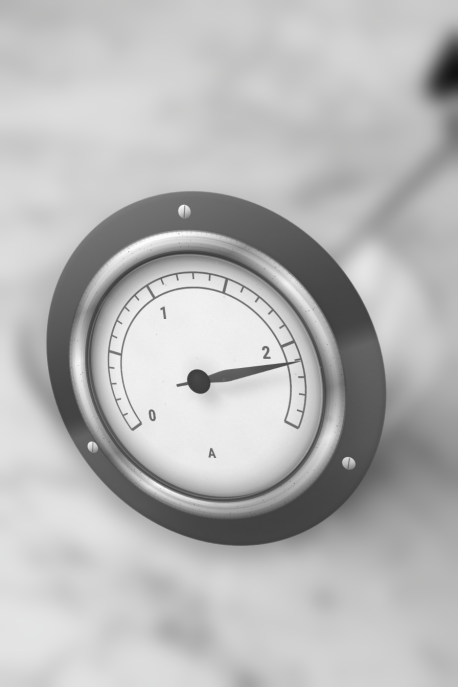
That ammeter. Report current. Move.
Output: 2.1 A
